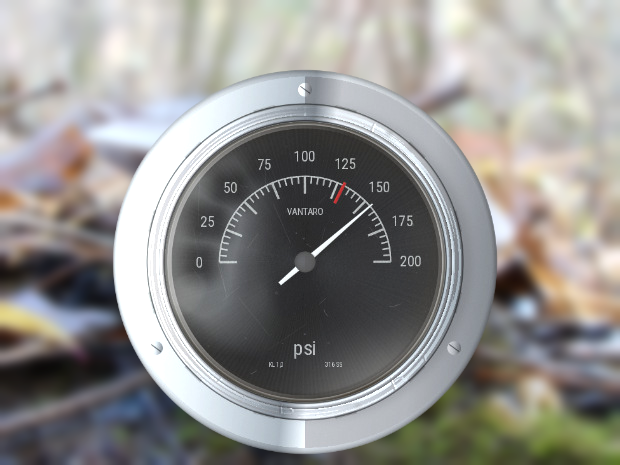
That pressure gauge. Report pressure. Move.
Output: 155 psi
